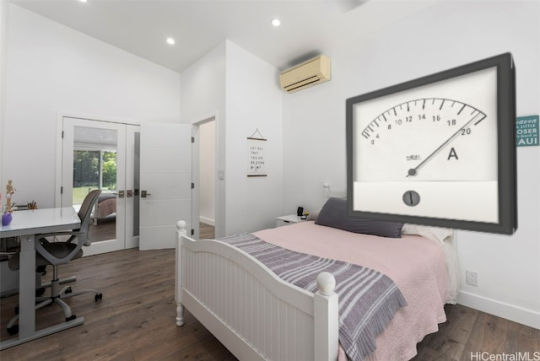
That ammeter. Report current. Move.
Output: 19.5 A
